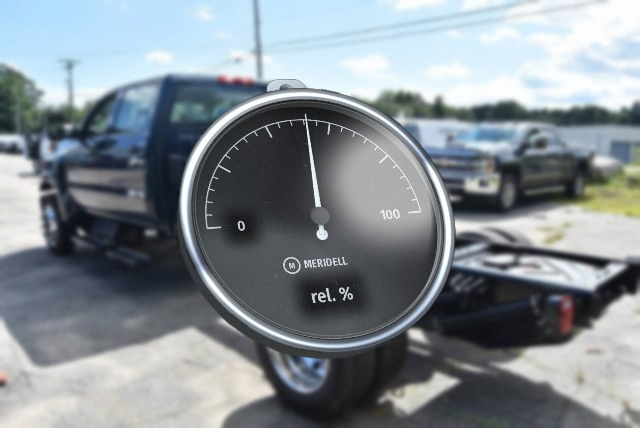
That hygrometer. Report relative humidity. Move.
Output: 52 %
